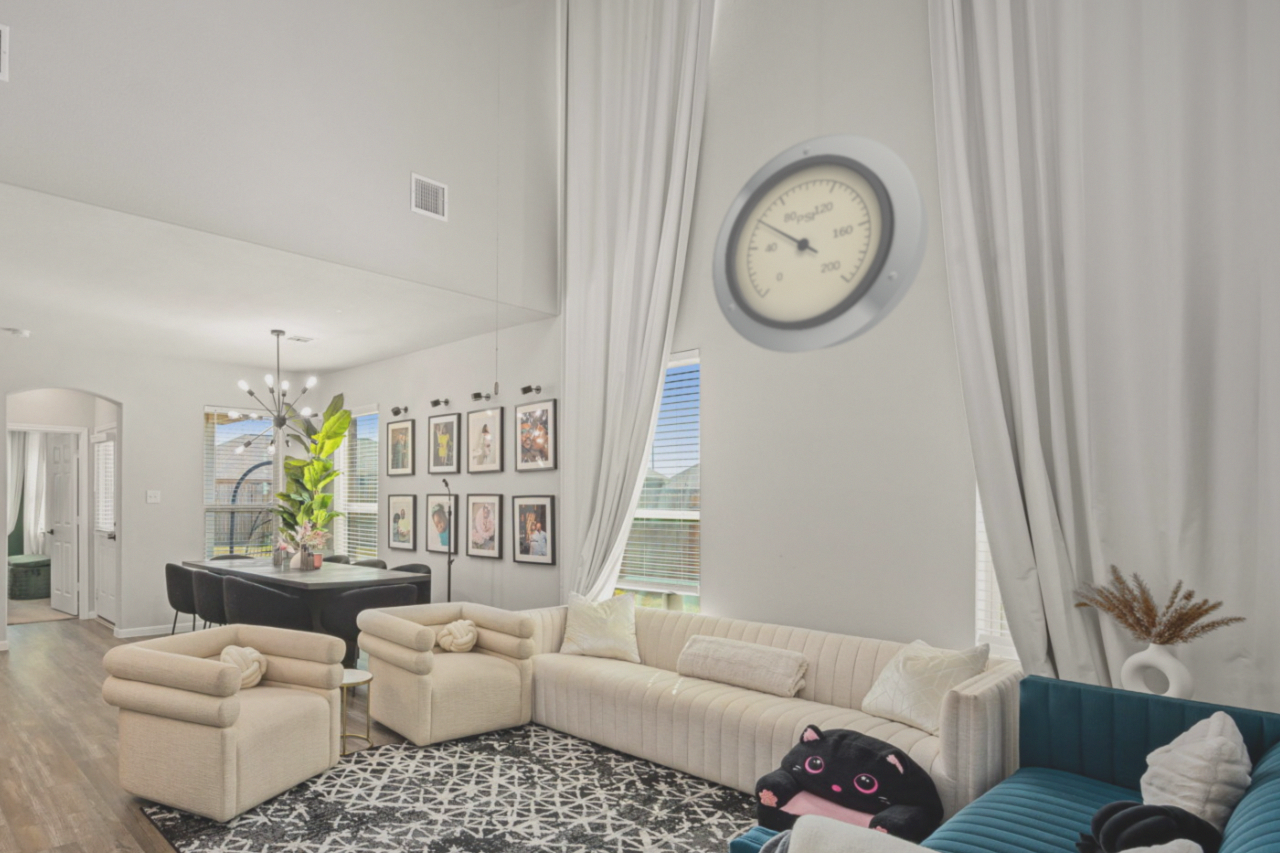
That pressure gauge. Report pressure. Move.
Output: 60 psi
